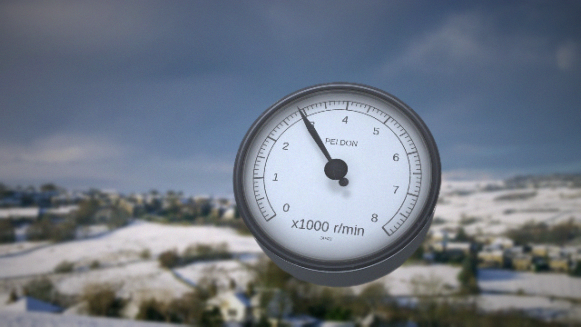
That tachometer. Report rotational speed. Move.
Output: 2900 rpm
